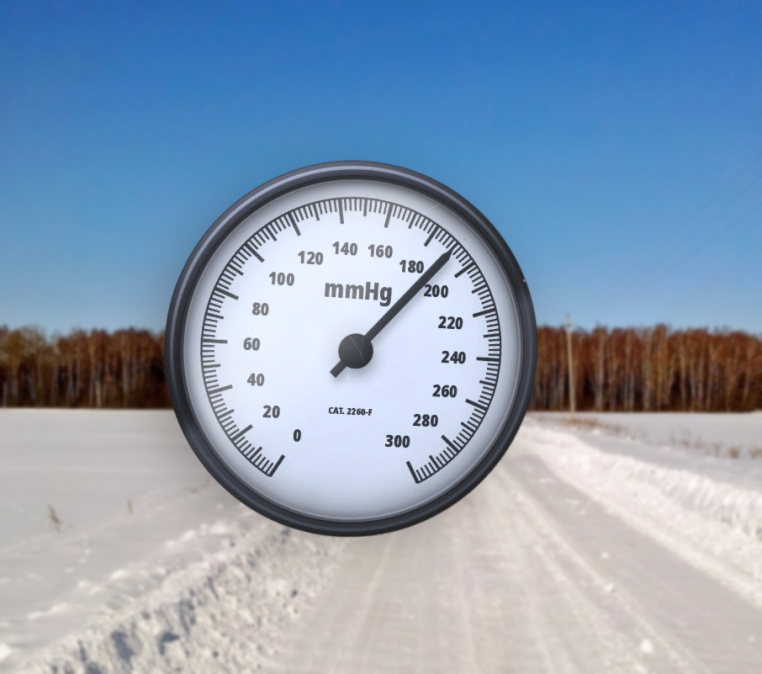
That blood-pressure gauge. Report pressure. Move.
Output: 190 mmHg
